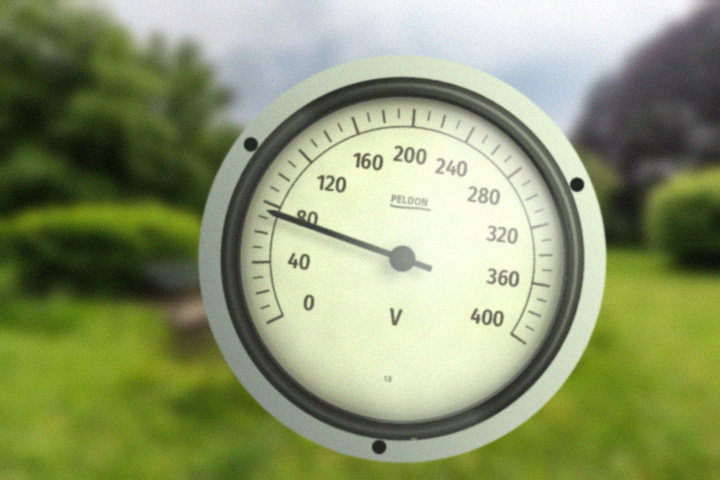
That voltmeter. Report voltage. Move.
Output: 75 V
